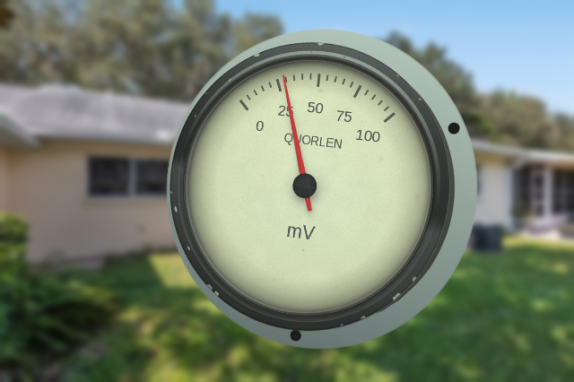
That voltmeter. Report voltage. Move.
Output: 30 mV
